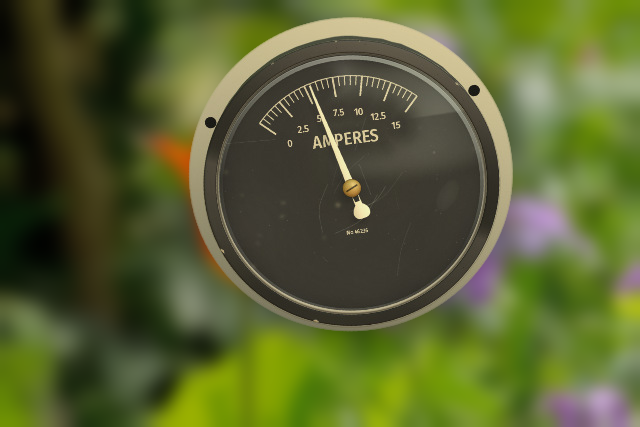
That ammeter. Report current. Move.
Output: 5.5 A
